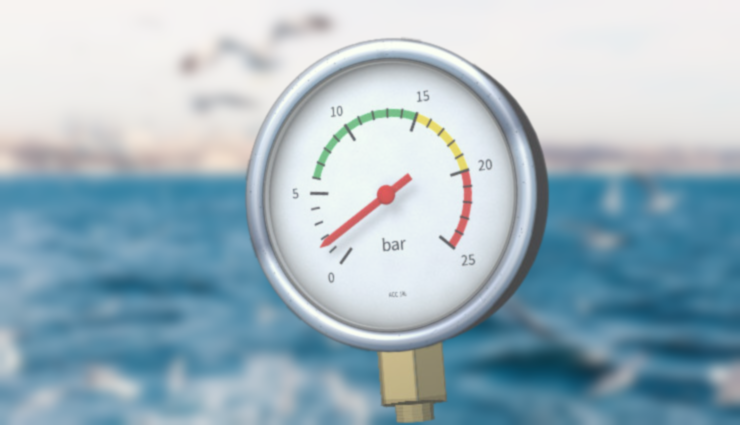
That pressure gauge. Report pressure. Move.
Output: 1.5 bar
